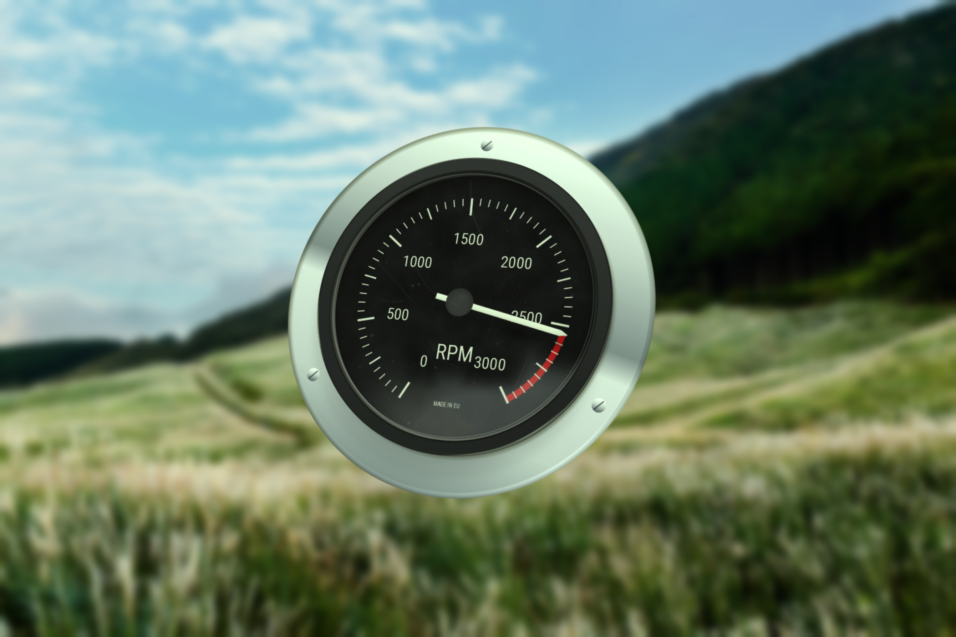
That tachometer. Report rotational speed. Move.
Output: 2550 rpm
